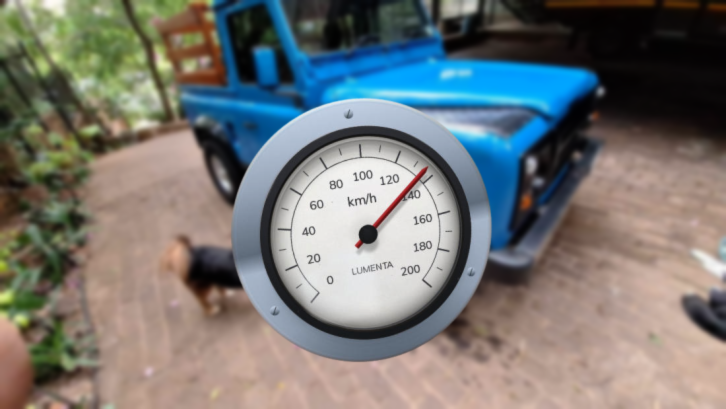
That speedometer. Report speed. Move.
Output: 135 km/h
